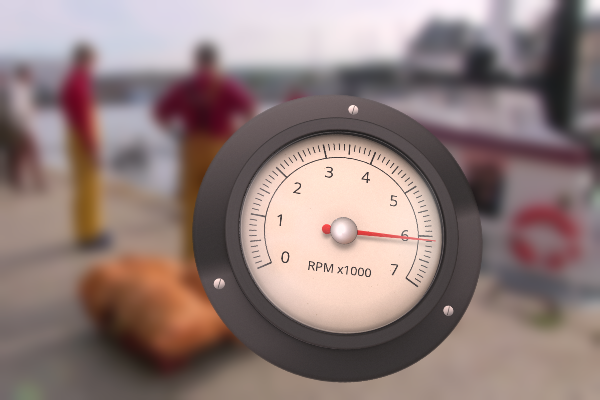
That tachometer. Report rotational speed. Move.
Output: 6100 rpm
